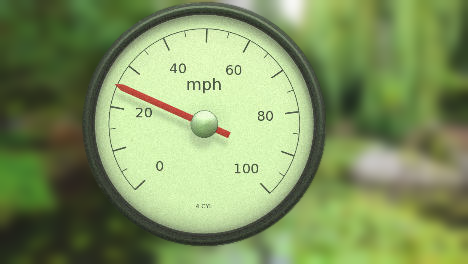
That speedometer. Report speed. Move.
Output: 25 mph
